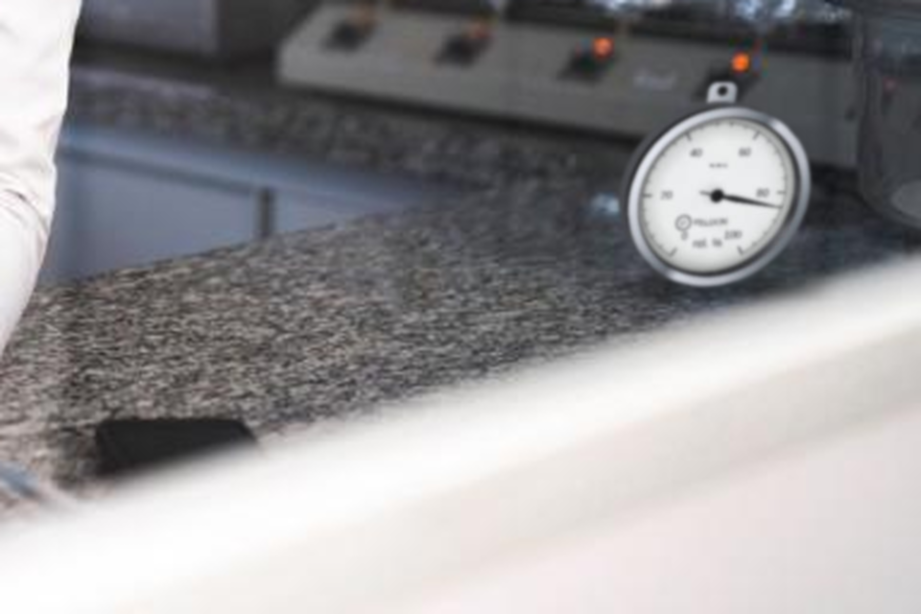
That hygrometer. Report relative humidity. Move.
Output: 84 %
